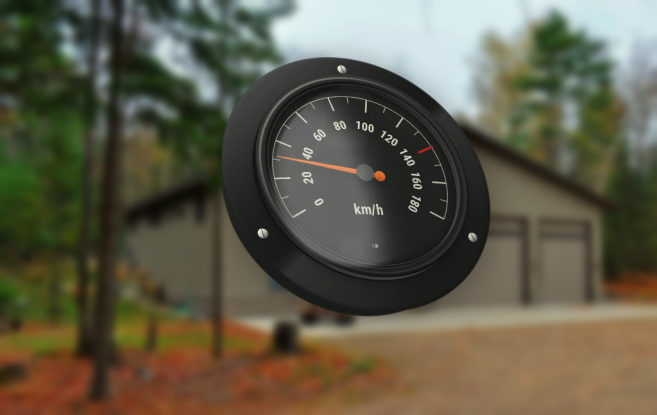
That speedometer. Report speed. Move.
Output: 30 km/h
